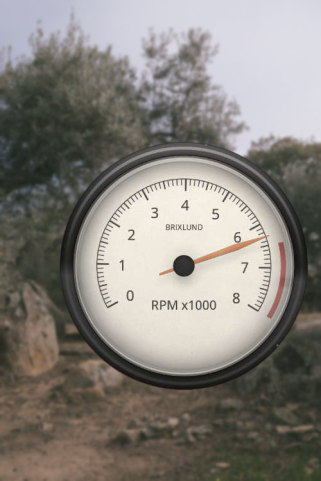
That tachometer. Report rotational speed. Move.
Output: 6300 rpm
